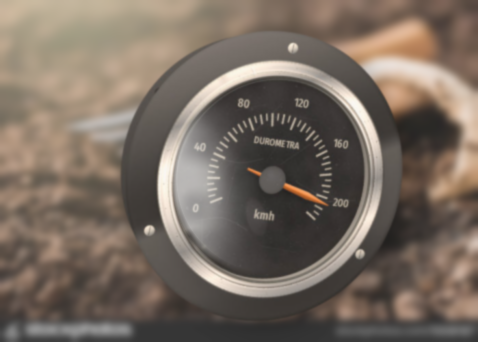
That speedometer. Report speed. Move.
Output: 205 km/h
